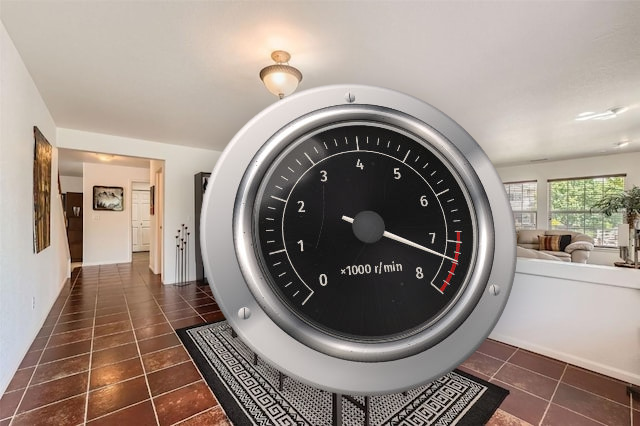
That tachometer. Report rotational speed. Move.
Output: 7400 rpm
